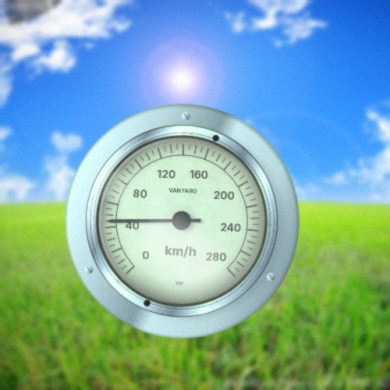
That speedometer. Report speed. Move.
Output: 45 km/h
